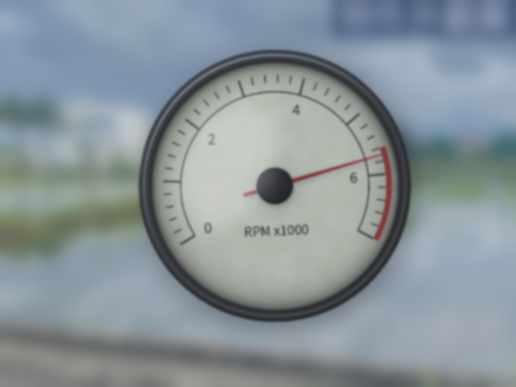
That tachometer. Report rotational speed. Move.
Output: 5700 rpm
